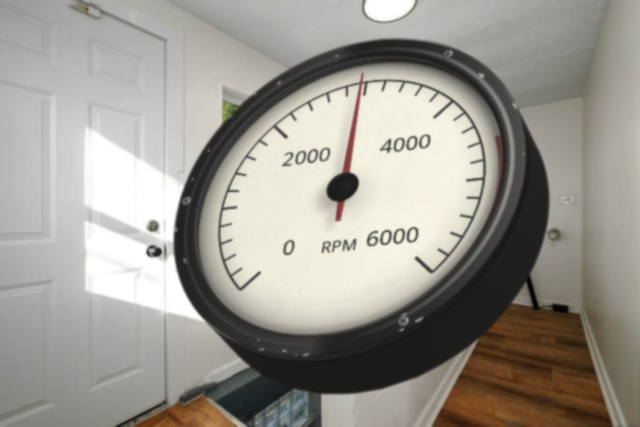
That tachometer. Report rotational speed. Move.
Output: 3000 rpm
